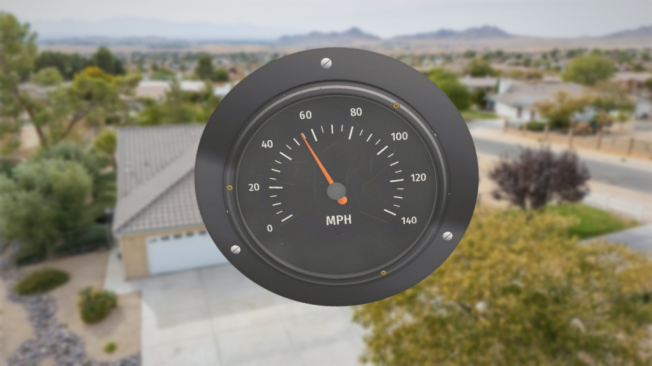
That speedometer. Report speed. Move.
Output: 55 mph
